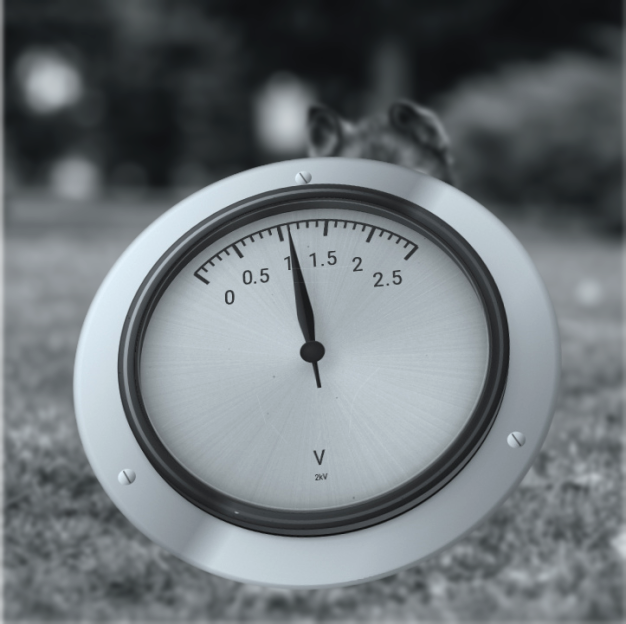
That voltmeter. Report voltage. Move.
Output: 1.1 V
